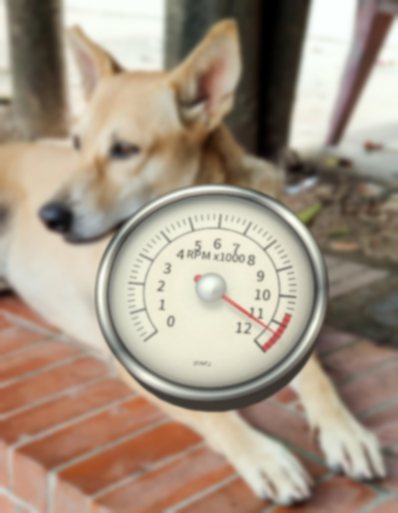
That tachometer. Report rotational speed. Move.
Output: 11400 rpm
